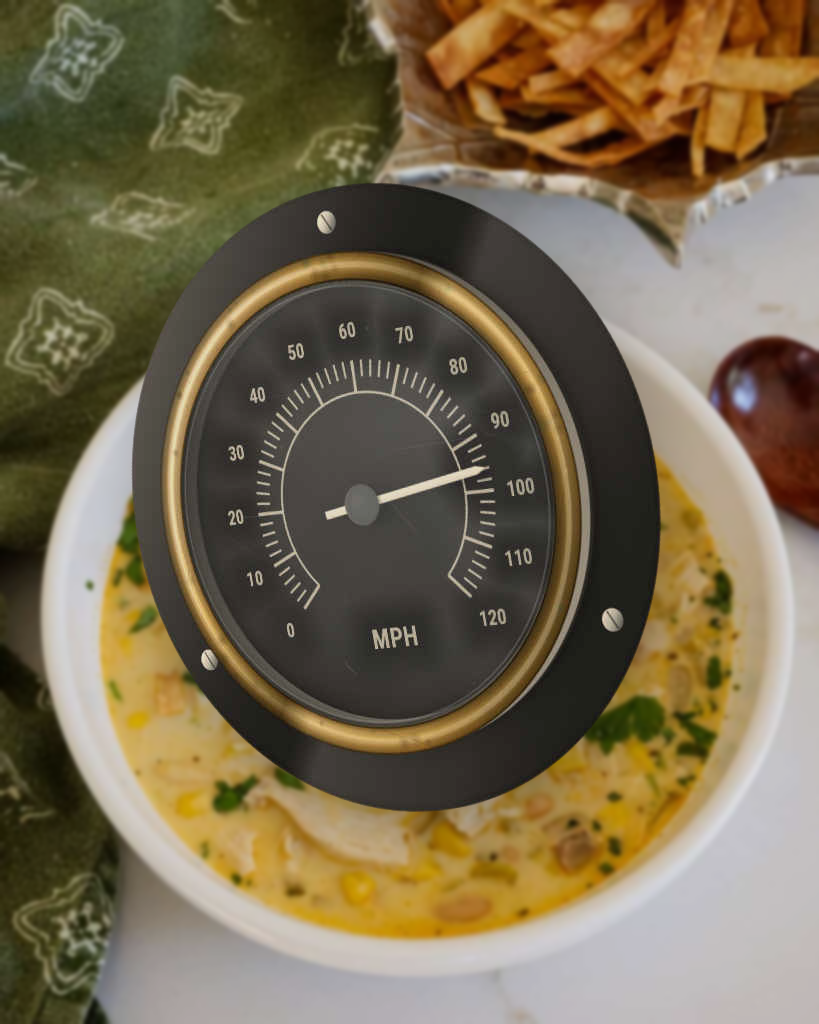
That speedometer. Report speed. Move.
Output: 96 mph
